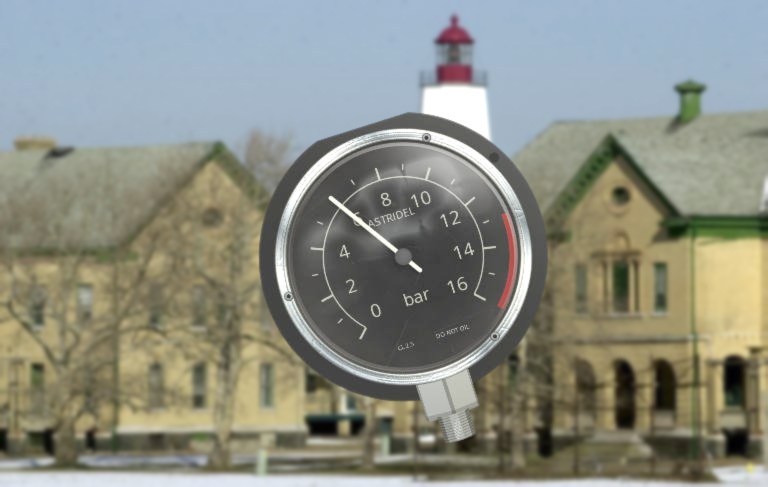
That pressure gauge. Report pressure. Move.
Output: 6 bar
